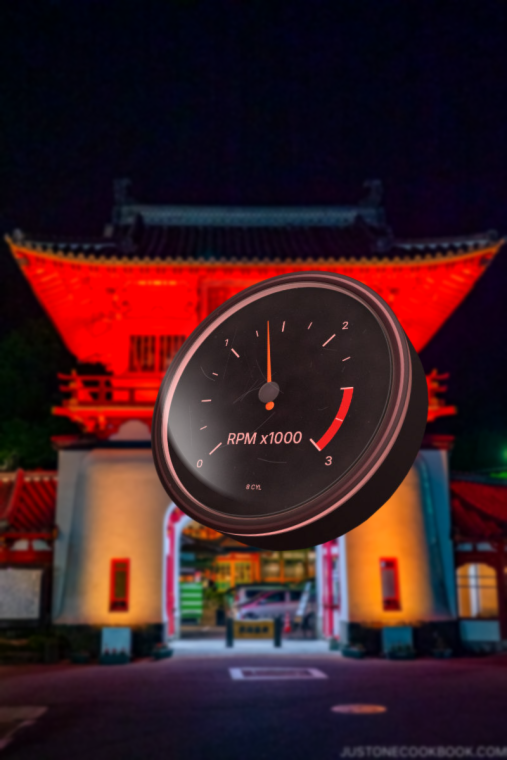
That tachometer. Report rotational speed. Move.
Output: 1375 rpm
